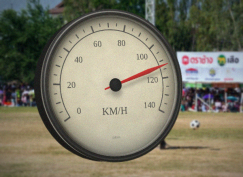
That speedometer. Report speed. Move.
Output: 112.5 km/h
